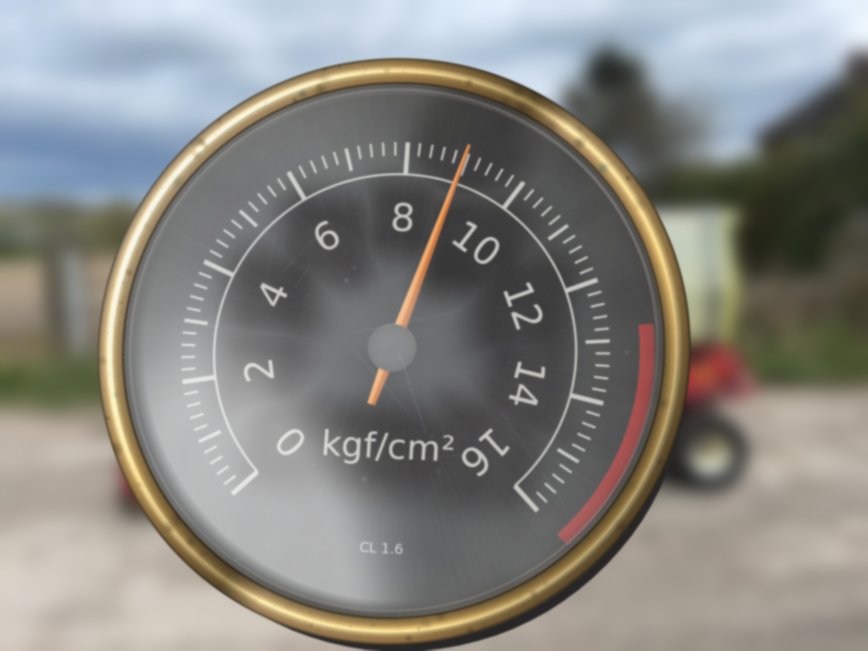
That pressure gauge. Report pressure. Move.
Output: 9 kg/cm²
